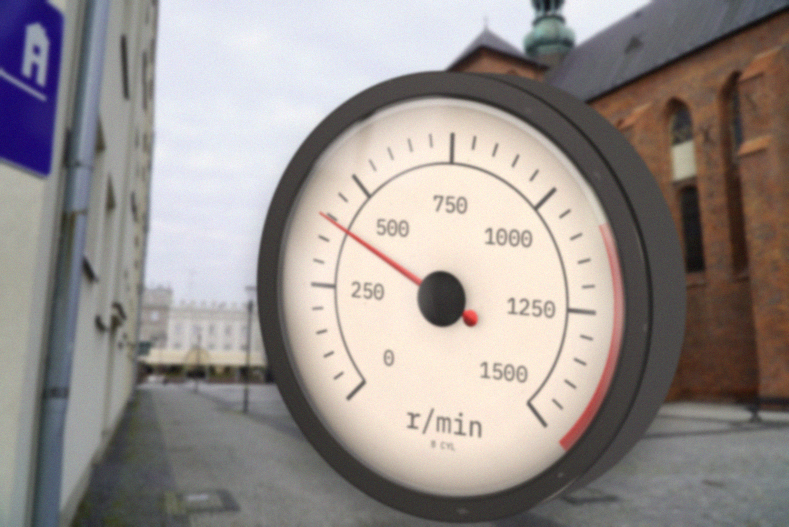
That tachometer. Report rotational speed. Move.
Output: 400 rpm
